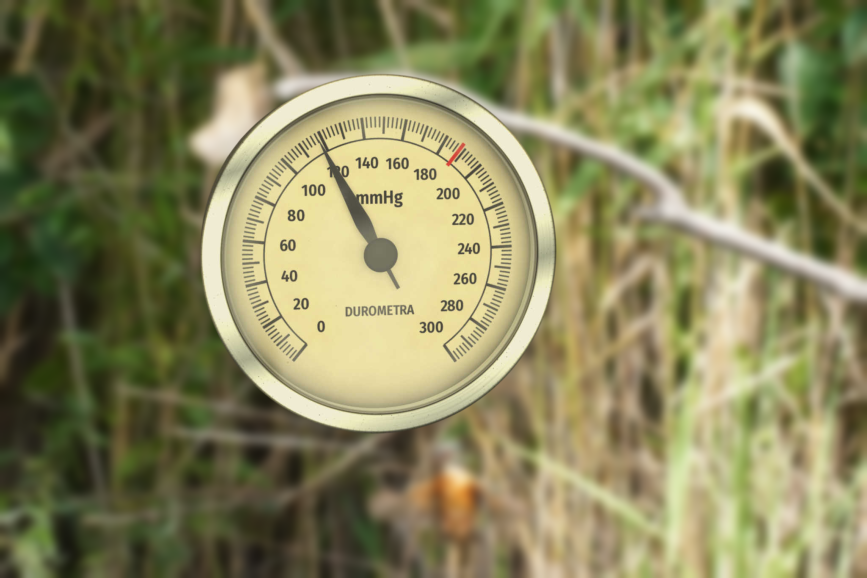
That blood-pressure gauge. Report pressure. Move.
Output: 118 mmHg
